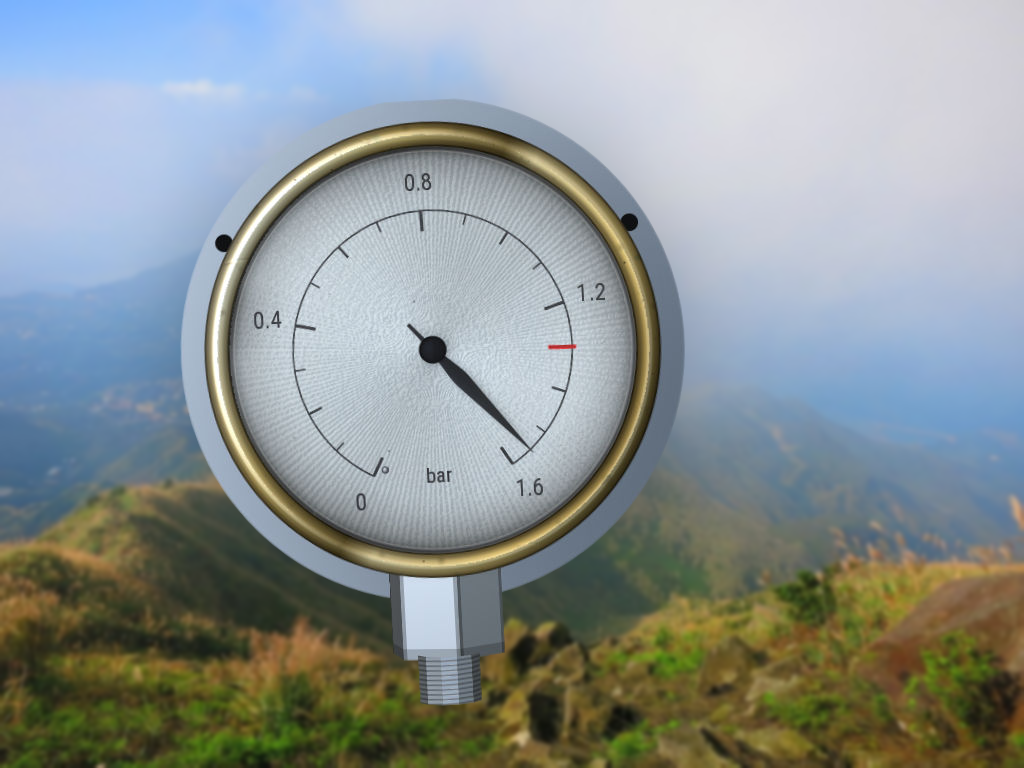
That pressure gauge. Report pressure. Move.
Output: 1.55 bar
